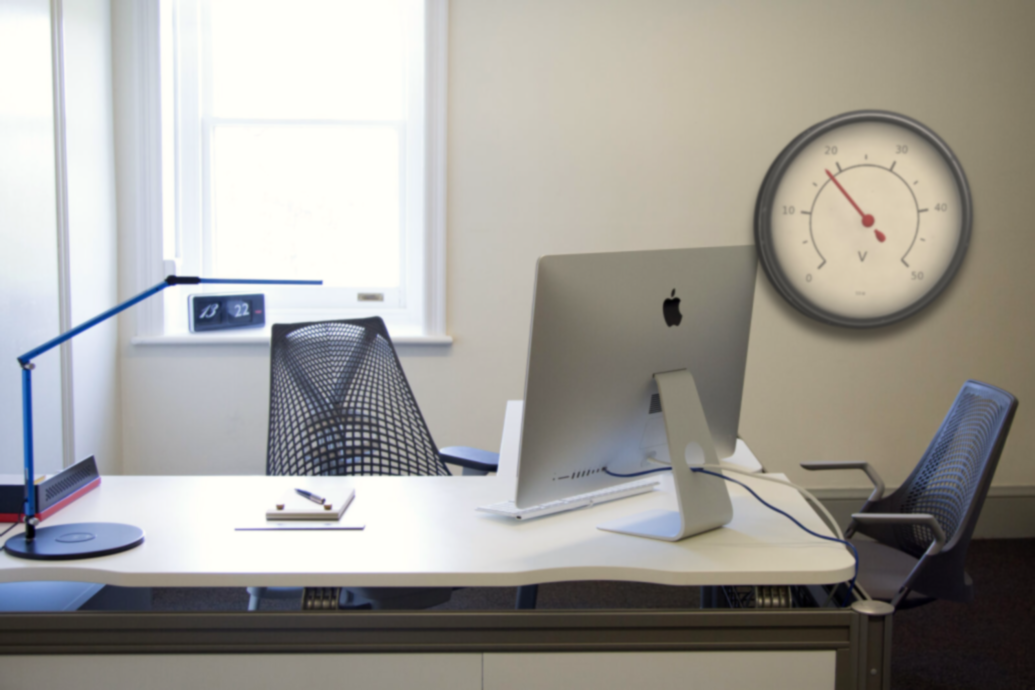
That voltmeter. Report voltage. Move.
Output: 17.5 V
